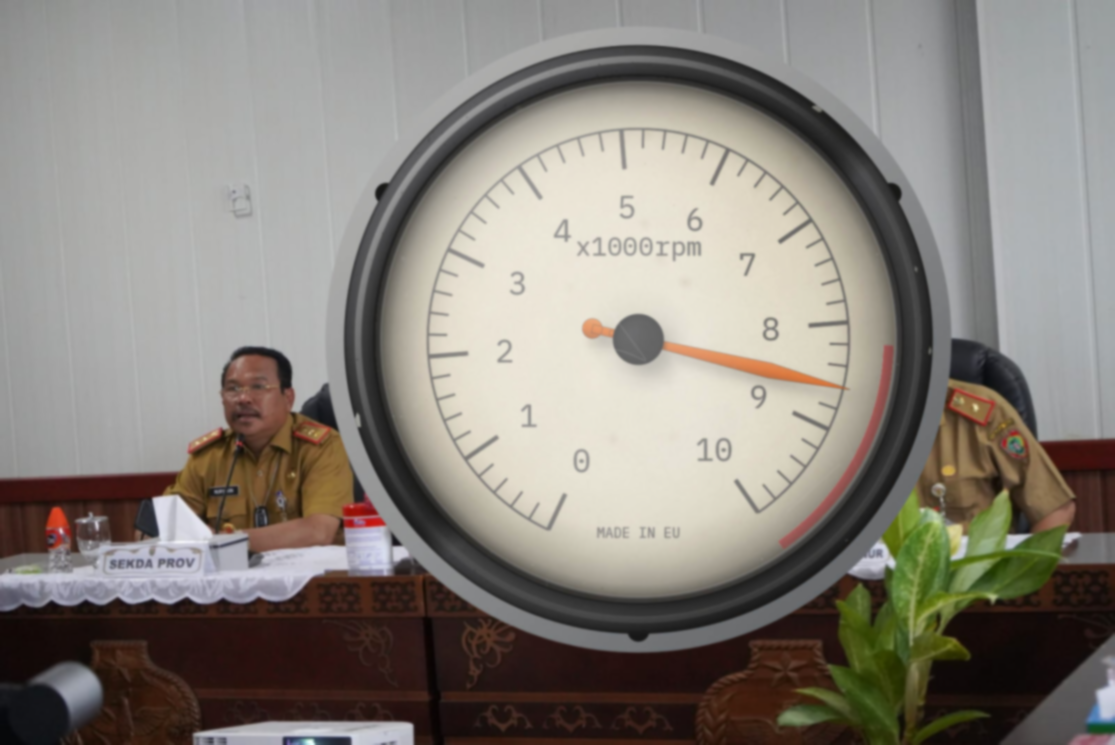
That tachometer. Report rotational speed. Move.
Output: 8600 rpm
